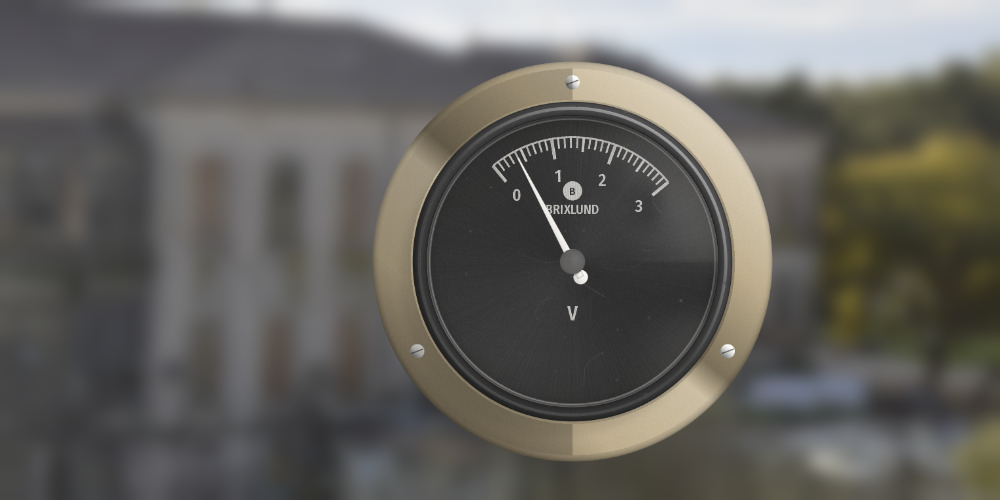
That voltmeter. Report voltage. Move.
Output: 0.4 V
